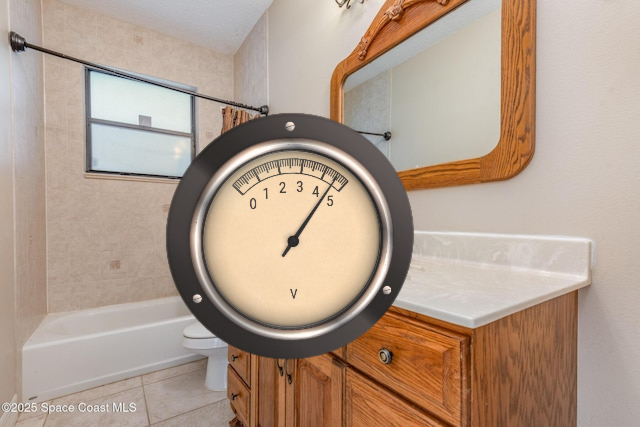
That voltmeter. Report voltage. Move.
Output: 4.5 V
